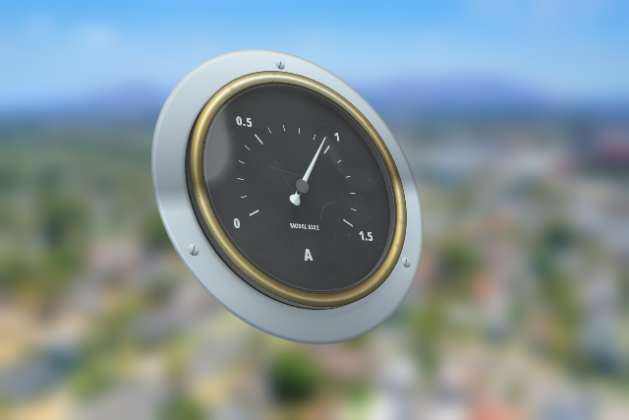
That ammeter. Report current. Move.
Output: 0.95 A
